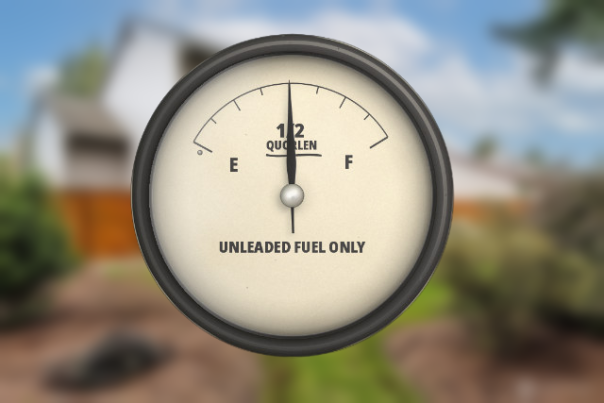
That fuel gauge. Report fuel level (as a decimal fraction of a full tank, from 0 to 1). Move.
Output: 0.5
